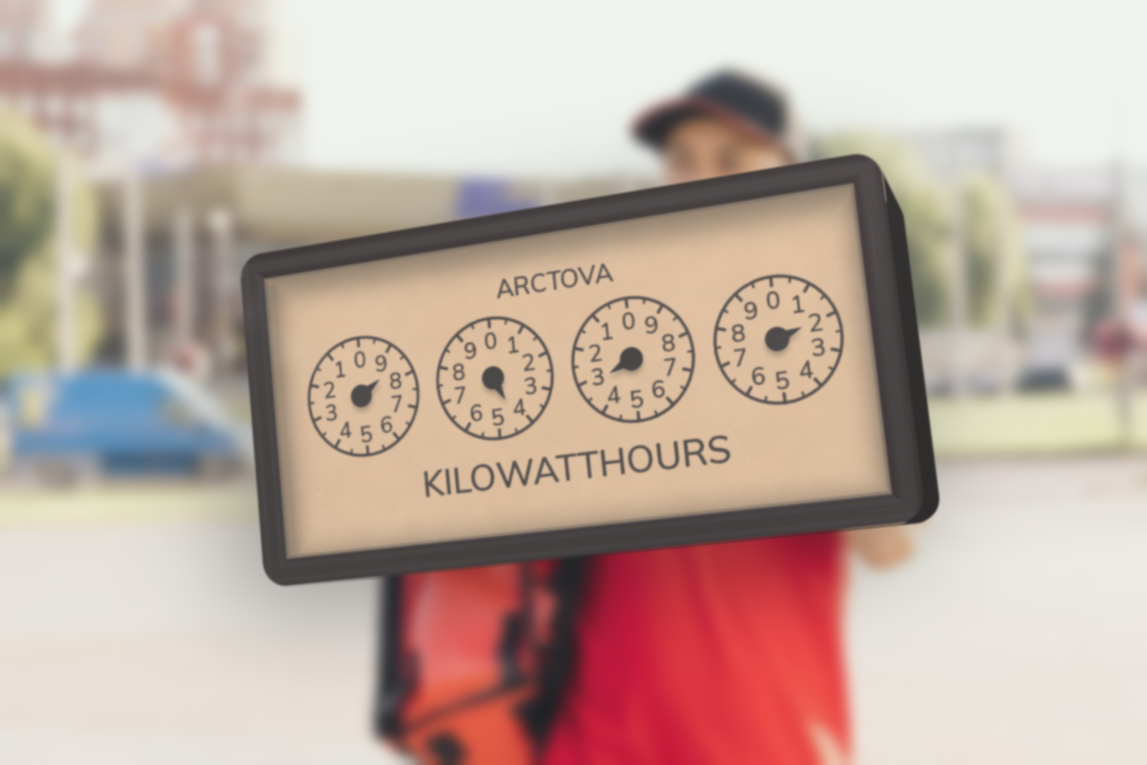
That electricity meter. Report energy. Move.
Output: 8432 kWh
